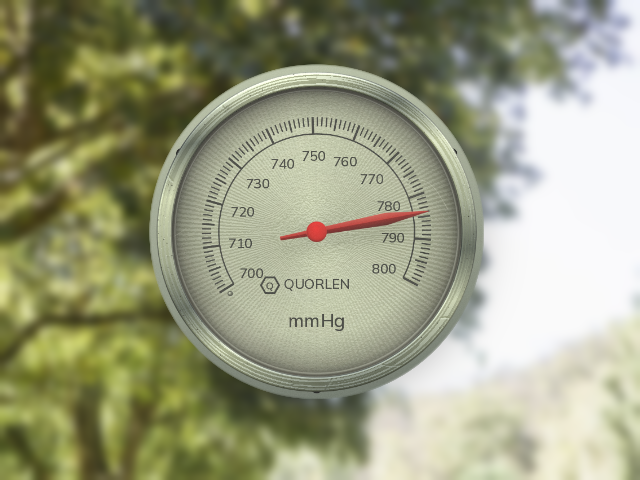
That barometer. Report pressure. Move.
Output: 784 mmHg
